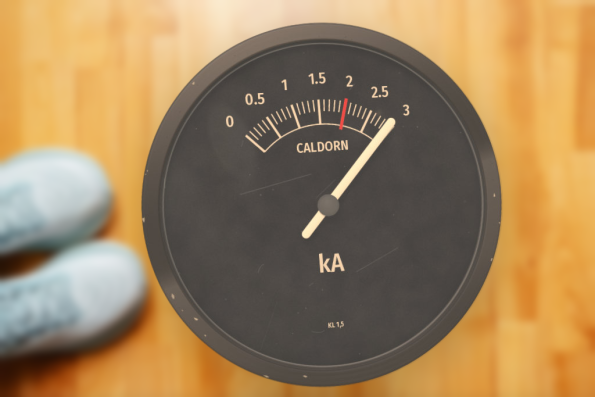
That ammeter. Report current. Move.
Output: 2.9 kA
